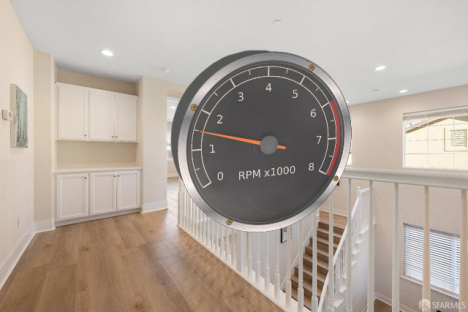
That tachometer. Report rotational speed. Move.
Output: 1500 rpm
